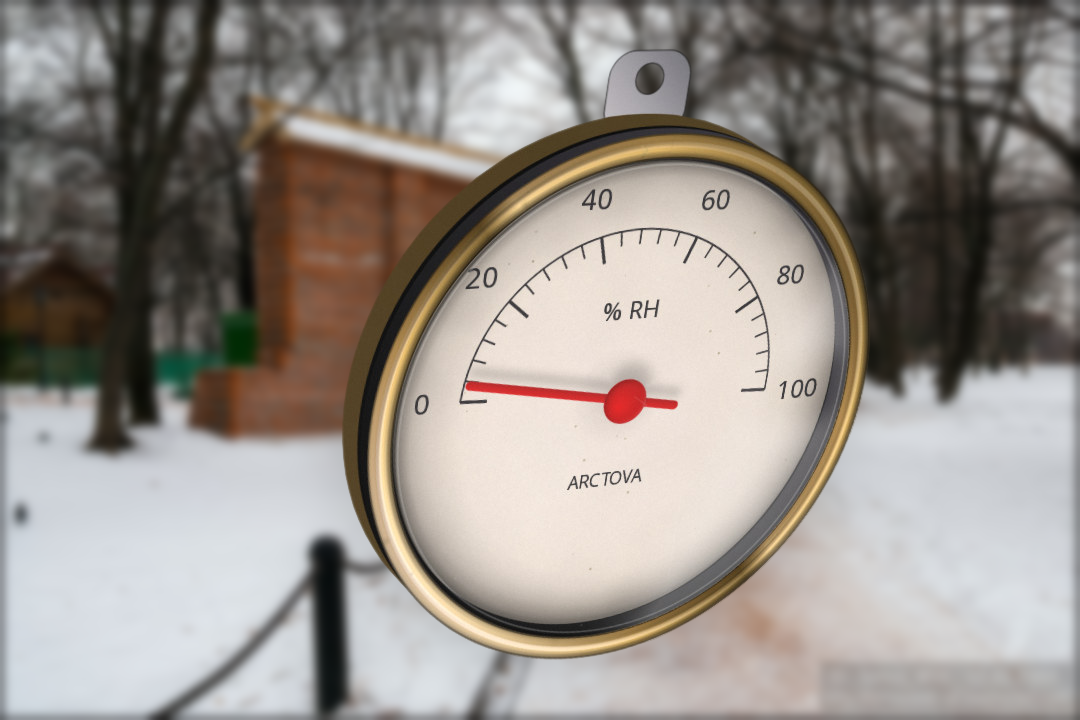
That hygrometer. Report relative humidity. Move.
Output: 4 %
